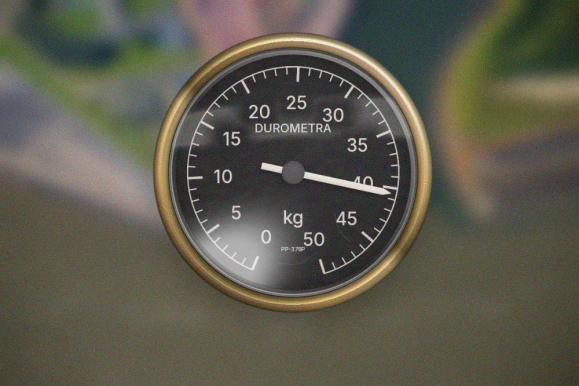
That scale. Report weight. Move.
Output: 40.5 kg
